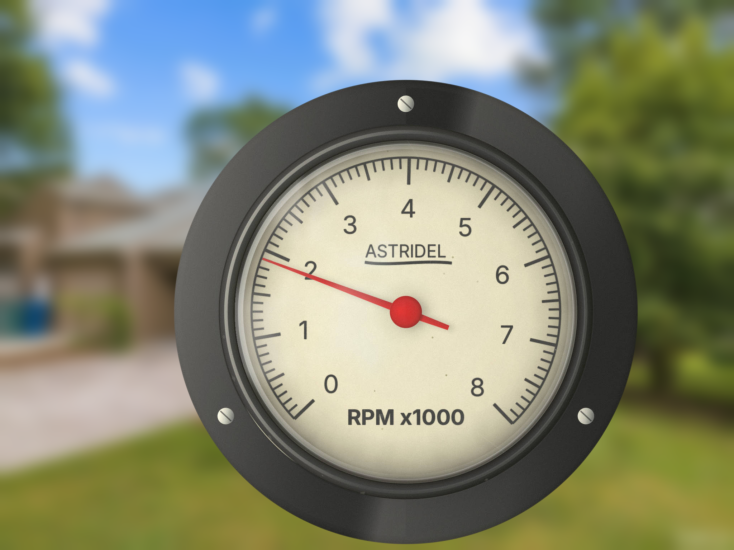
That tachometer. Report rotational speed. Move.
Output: 1900 rpm
